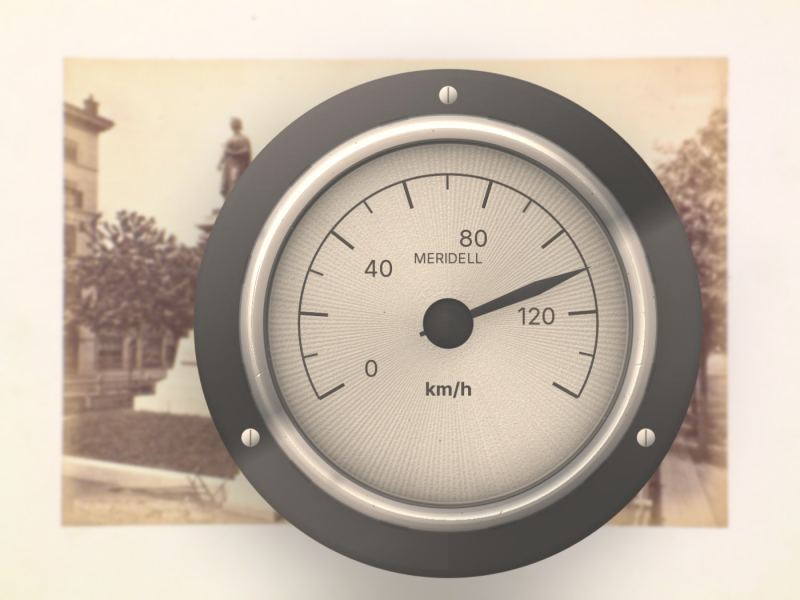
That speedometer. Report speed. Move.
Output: 110 km/h
